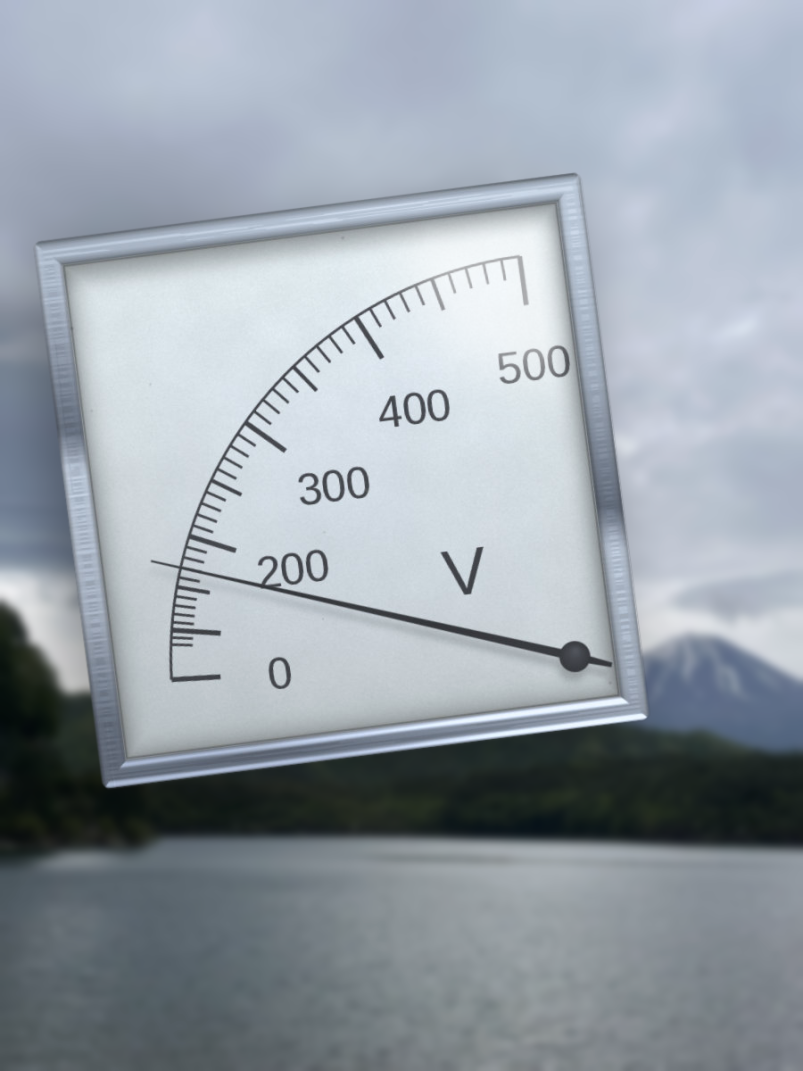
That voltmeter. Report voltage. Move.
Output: 170 V
